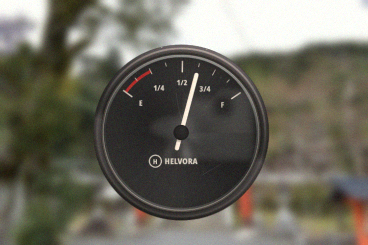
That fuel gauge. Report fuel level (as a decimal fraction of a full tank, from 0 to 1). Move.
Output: 0.625
